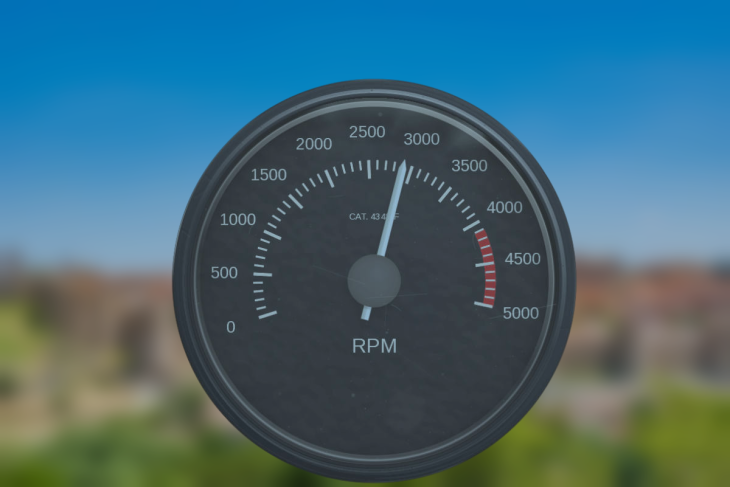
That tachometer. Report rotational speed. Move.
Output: 2900 rpm
